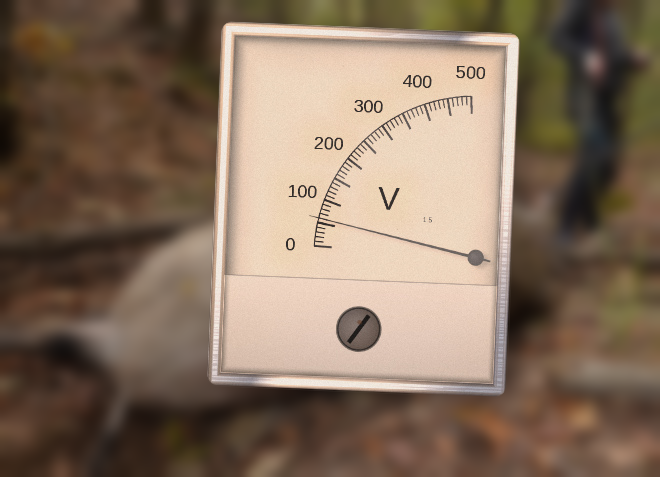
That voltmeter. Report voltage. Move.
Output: 60 V
